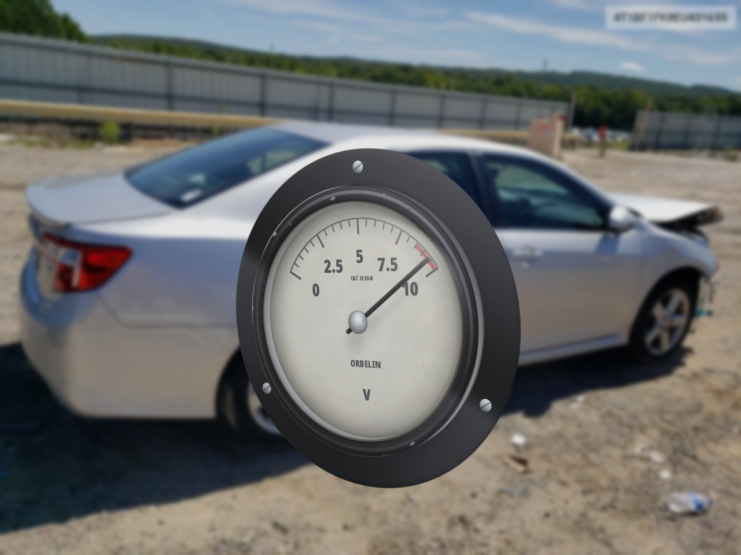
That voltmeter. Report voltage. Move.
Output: 9.5 V
